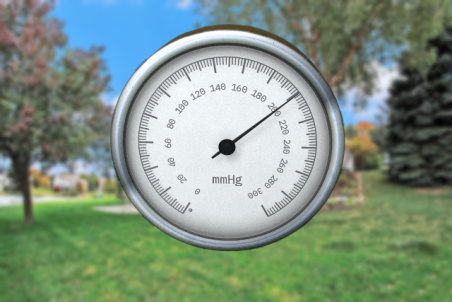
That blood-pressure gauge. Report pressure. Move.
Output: 200 mmHg
